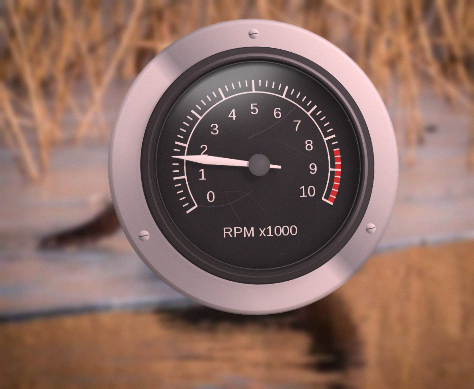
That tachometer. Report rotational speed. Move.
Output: 1600 rpm
